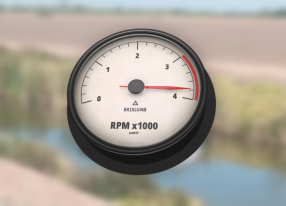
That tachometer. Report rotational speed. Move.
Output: 3800 rpm
